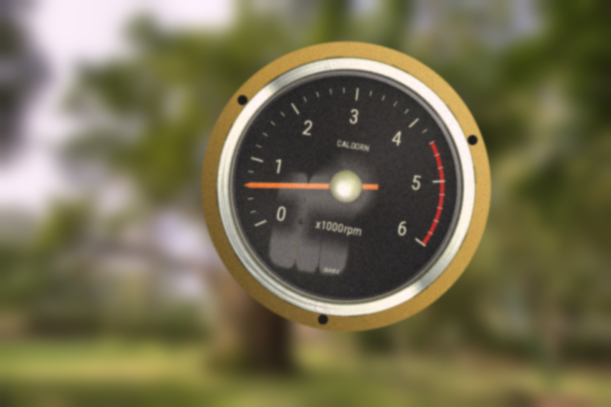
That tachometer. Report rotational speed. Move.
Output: 600 rpm
